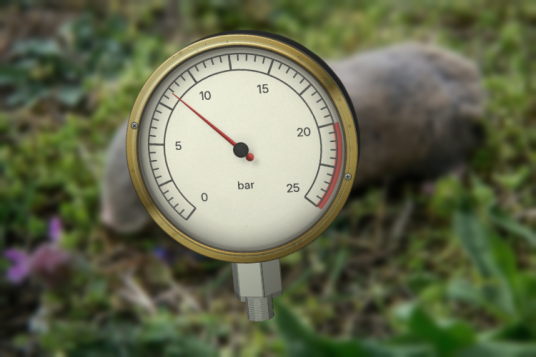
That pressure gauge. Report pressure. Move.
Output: 8.5 bar
